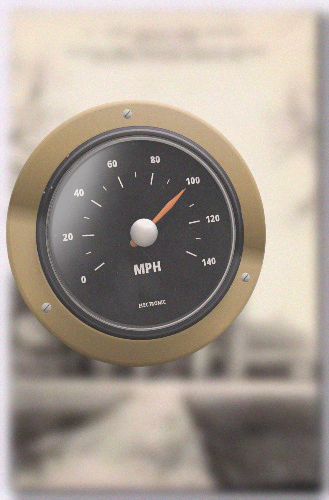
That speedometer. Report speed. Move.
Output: 100 mph
